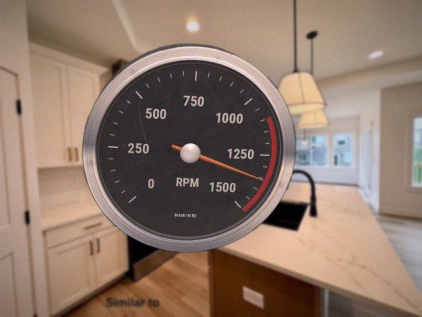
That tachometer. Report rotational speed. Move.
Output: 1350 rpm
